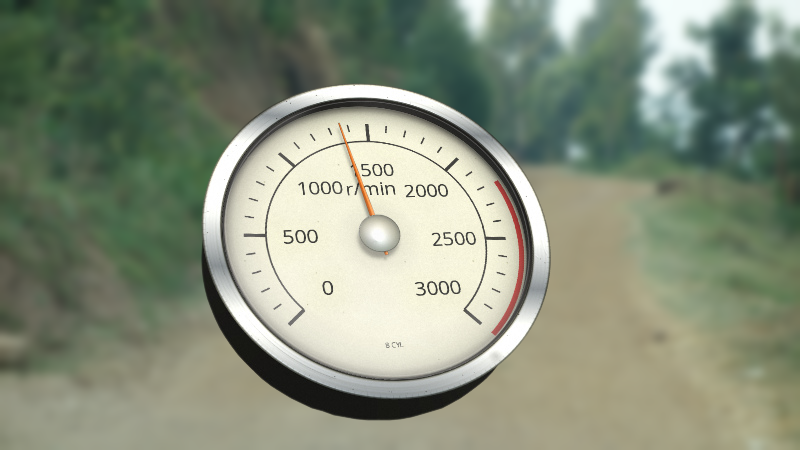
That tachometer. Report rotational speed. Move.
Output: 1350 rpm
